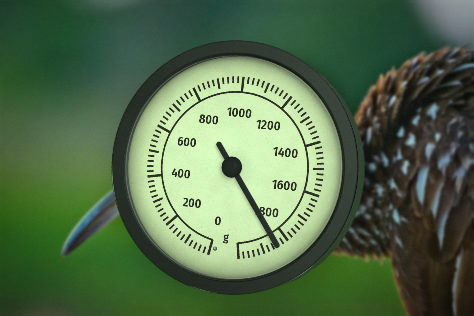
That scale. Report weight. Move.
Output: 1840 g
